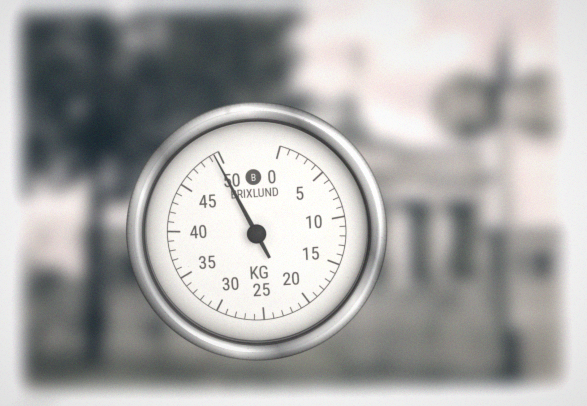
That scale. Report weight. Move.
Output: 49.5 kg
